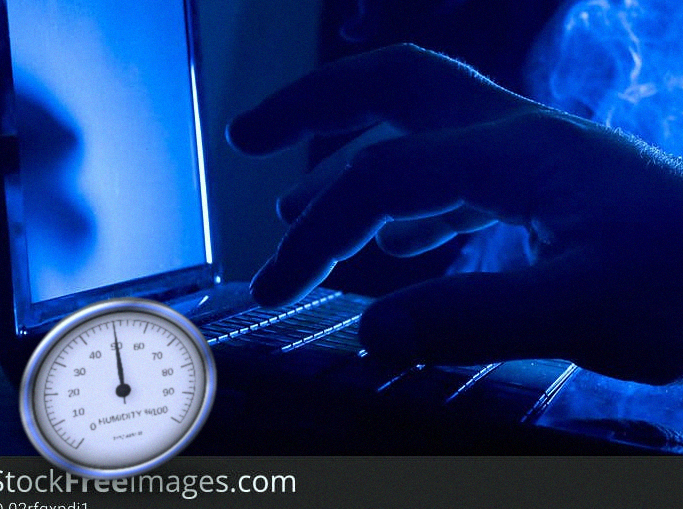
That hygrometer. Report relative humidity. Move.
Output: 50 %
